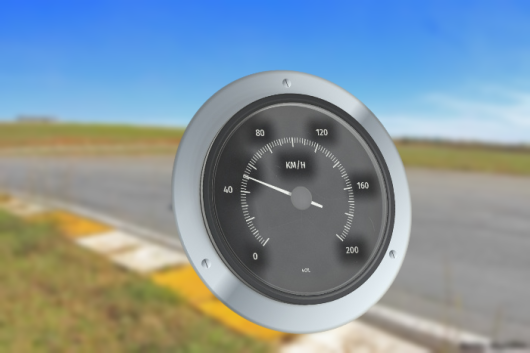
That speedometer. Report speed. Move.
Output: 50 km/h
